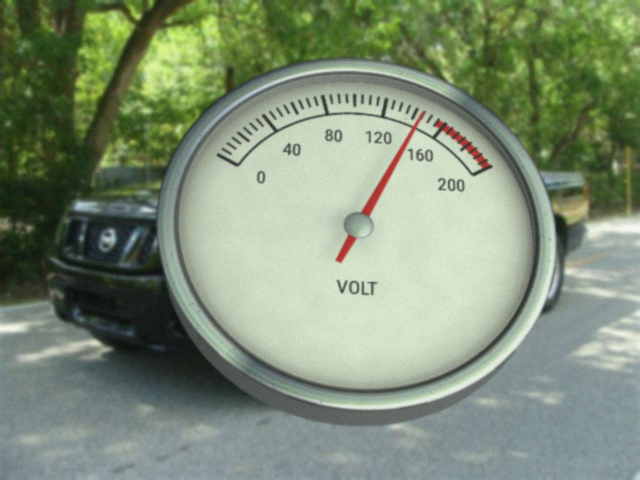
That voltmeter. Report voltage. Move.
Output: 145 V
